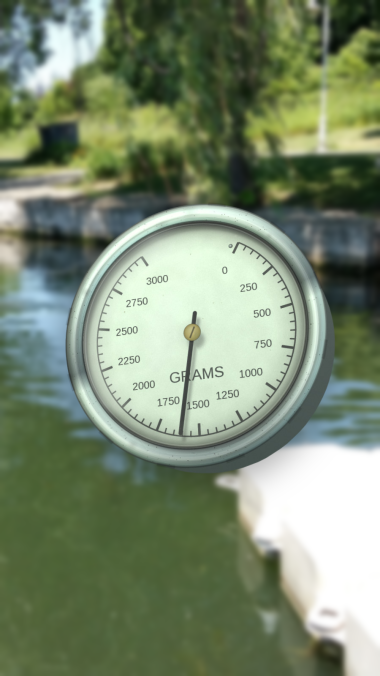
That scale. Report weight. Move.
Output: 1600 g
